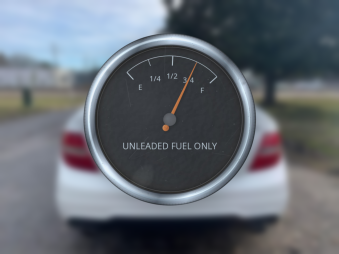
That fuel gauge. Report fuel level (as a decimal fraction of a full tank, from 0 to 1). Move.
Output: 0.75
